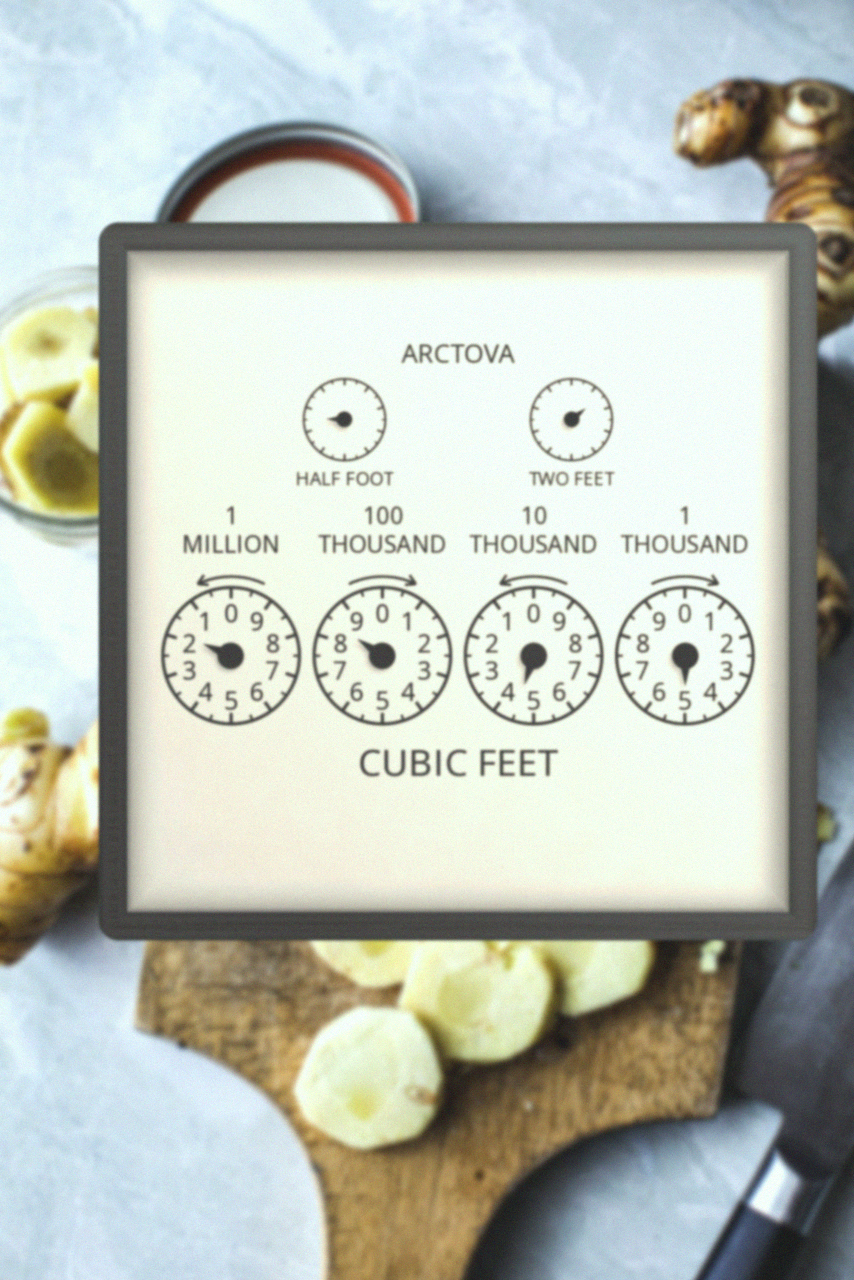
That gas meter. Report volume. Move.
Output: 184500 ft³
